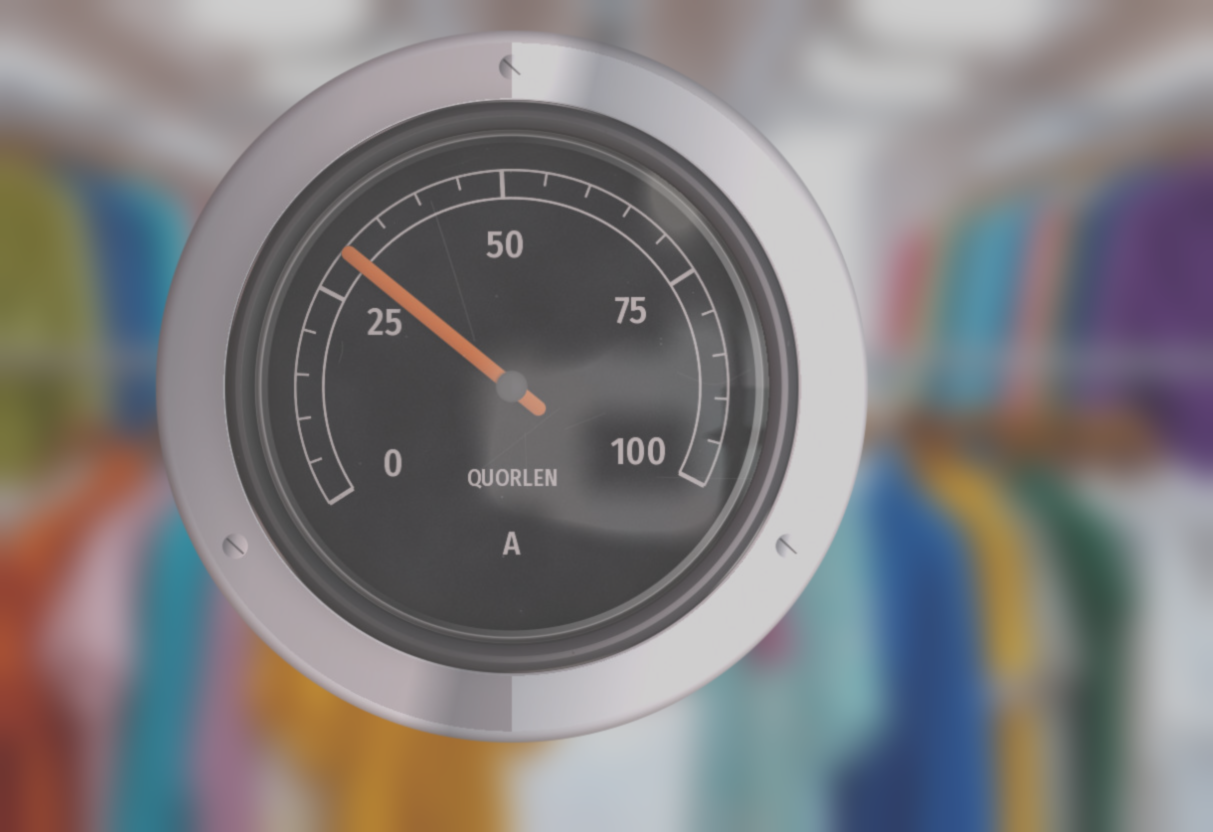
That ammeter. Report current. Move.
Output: 30 A
